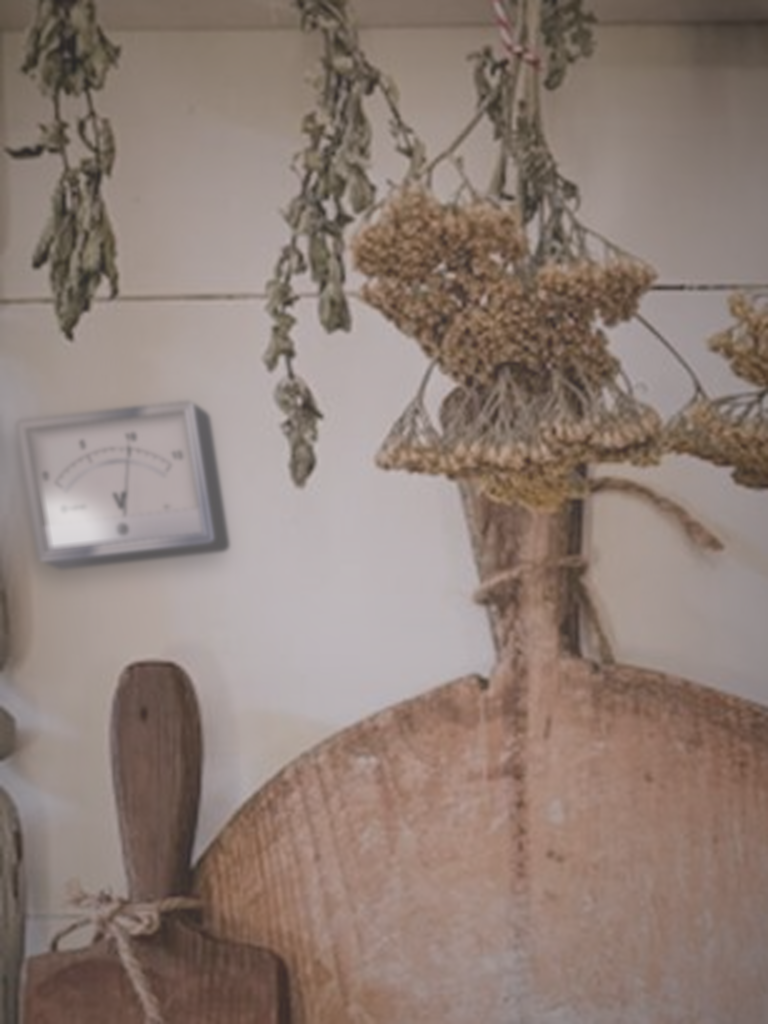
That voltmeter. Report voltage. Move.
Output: 10 V
